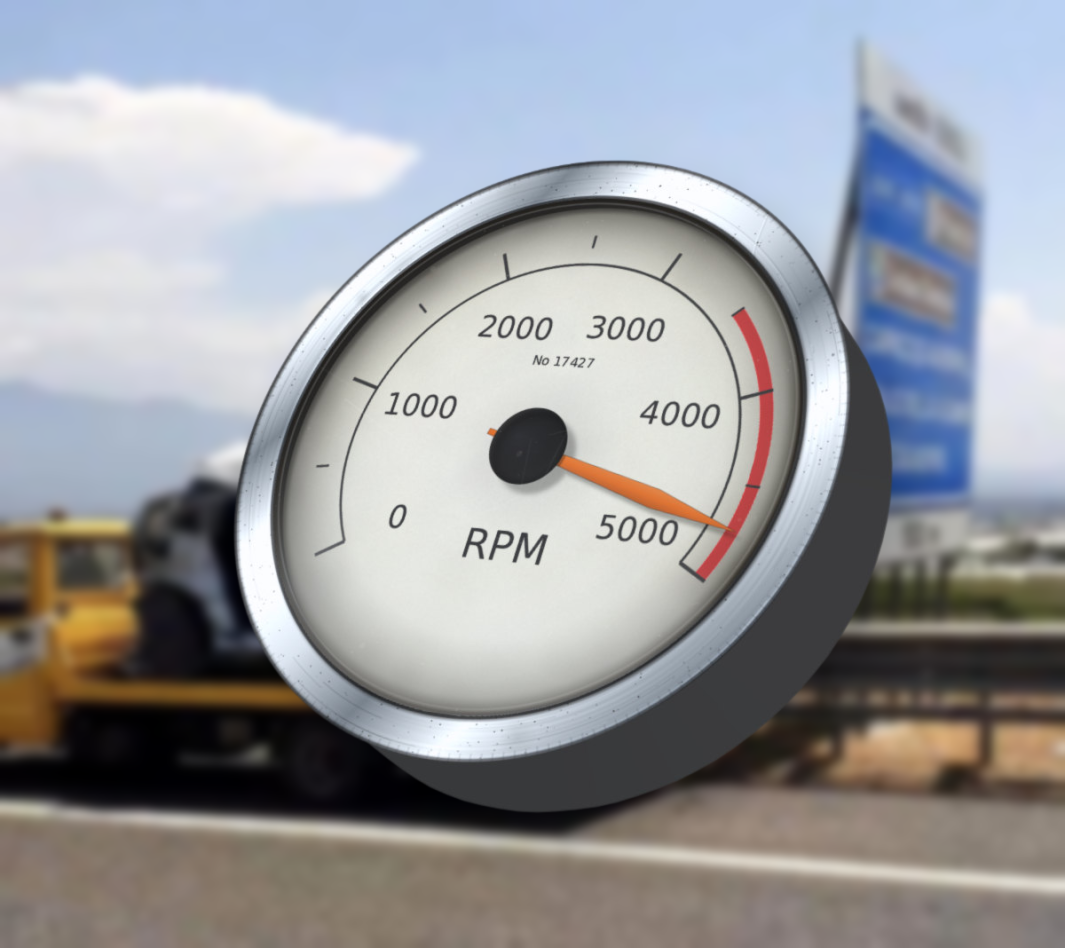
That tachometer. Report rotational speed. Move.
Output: 4750 rpm
